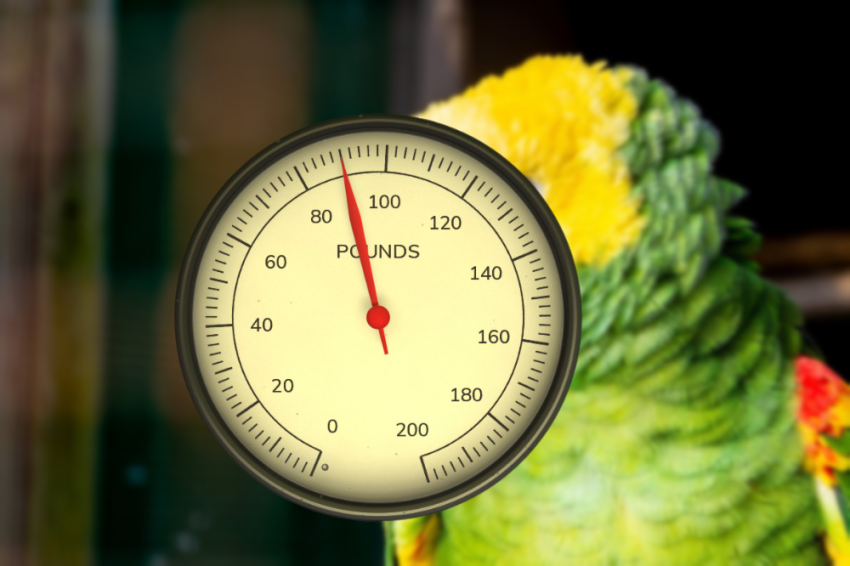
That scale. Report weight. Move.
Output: 90 lb
